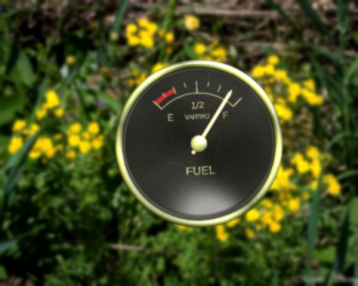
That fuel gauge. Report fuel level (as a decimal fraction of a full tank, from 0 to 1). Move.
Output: 0.875
